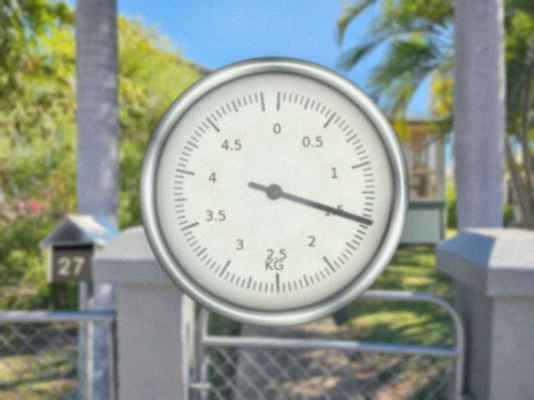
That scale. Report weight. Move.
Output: 1.5 kg
